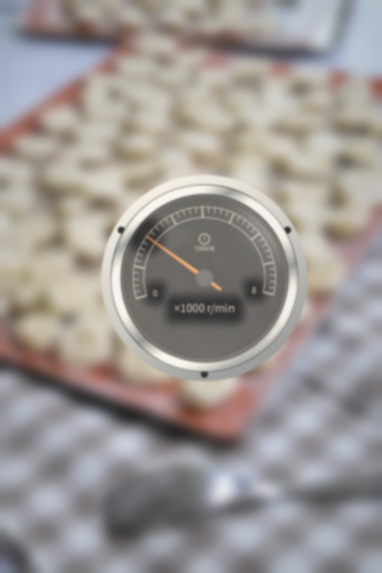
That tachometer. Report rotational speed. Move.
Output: 2000 rpm
